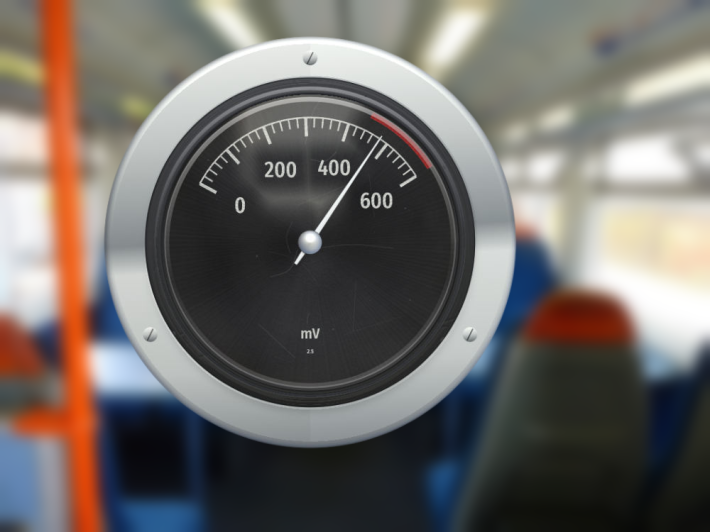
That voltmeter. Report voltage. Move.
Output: 480 mV
